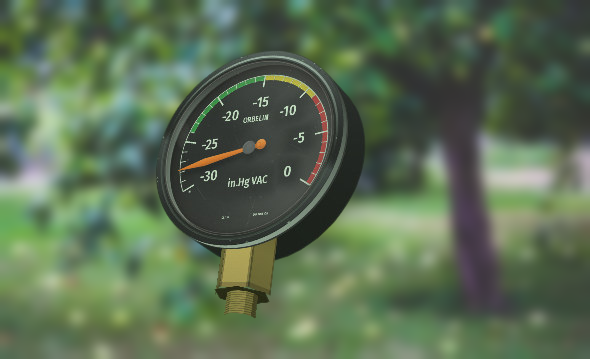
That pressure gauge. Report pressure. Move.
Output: -28 inHg
